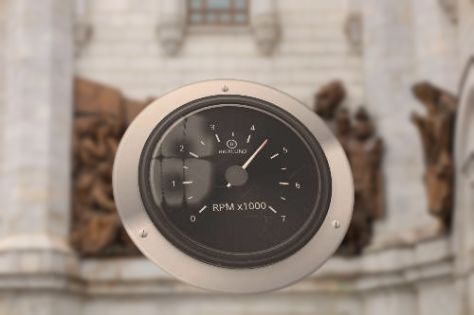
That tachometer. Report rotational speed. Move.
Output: 4500 rpm
